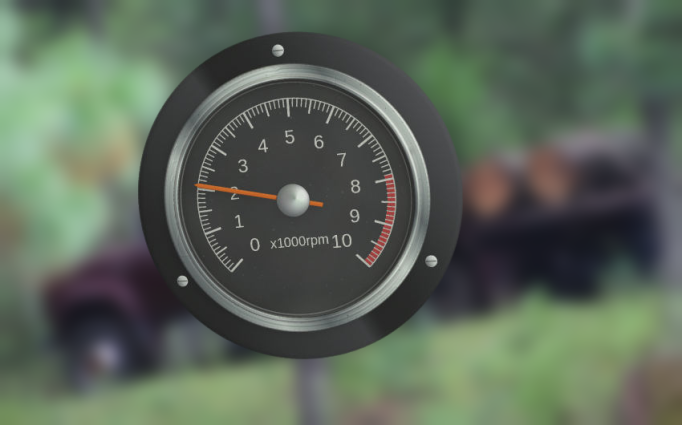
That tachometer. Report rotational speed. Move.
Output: 2100 rpm
